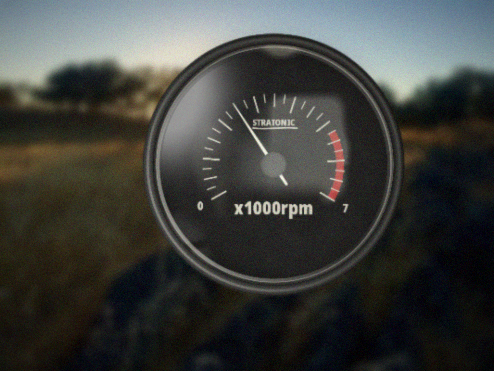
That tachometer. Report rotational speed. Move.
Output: 2500 rpm
